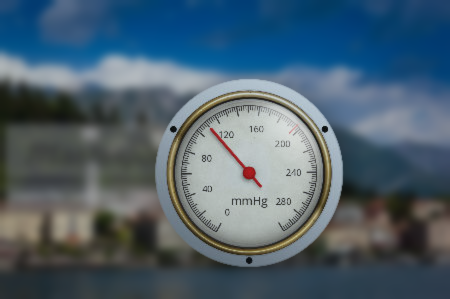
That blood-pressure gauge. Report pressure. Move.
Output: 110 mmHg
